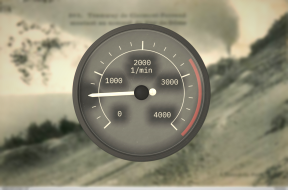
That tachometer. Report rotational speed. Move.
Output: 600 rpm
